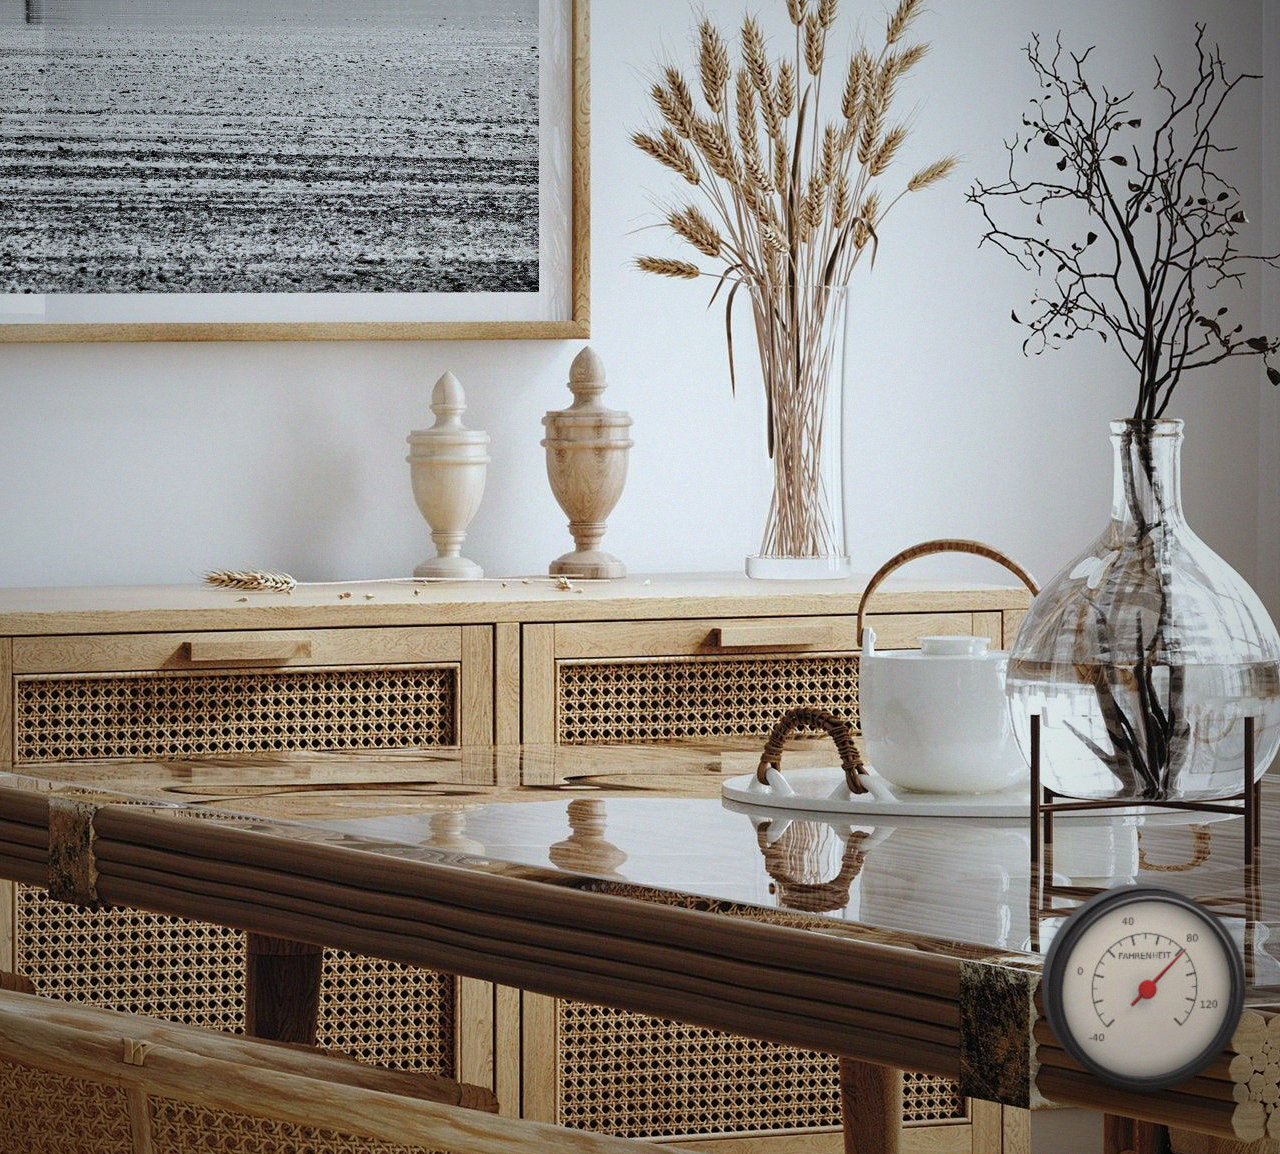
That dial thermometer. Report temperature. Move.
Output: 80 °F
